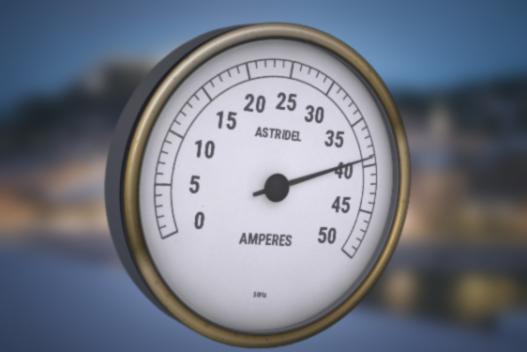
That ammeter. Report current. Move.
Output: 39 A
